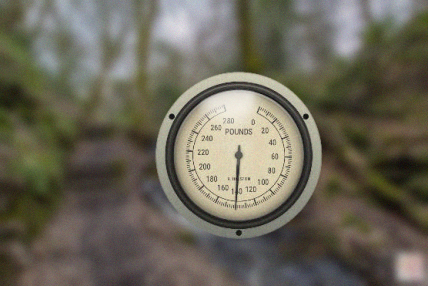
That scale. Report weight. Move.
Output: 140 lb
